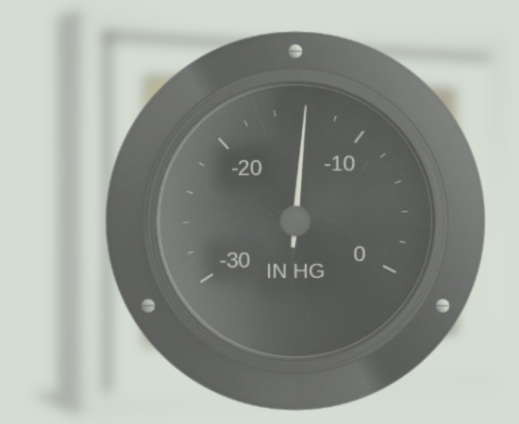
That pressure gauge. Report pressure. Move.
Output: -14 inHg
